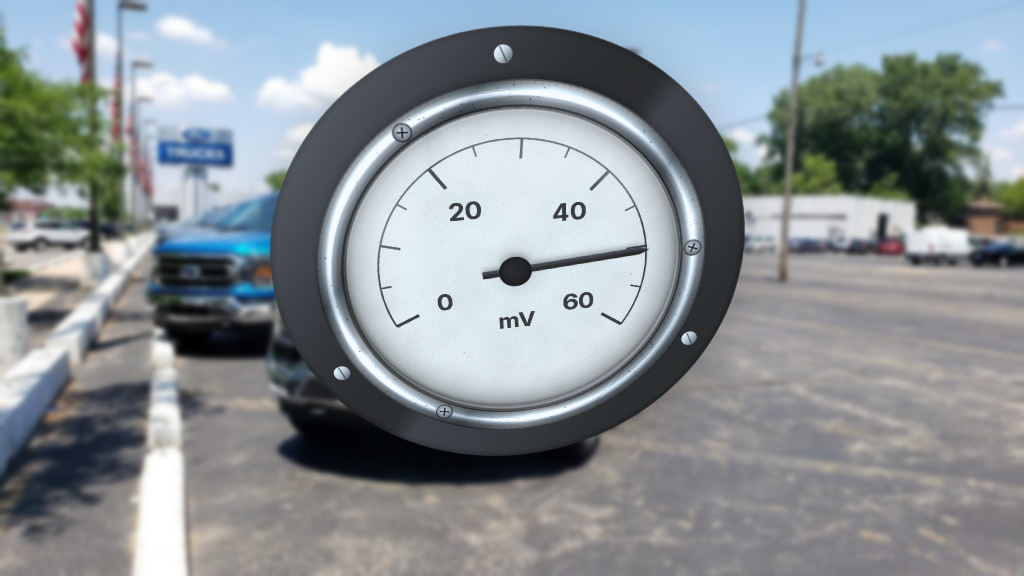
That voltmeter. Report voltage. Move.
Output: 50 mV
